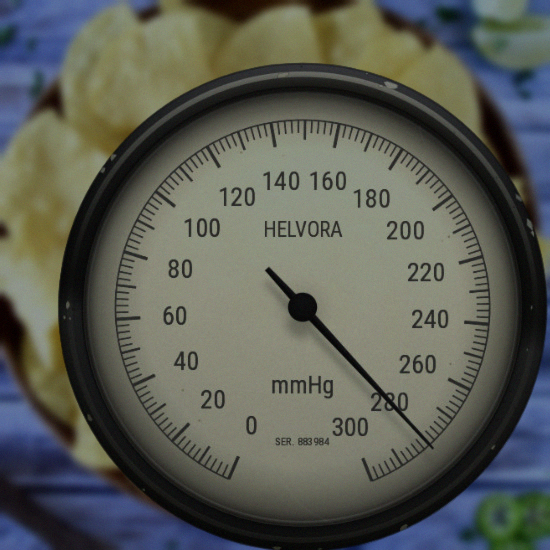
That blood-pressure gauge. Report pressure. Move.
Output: 280 mmHg
